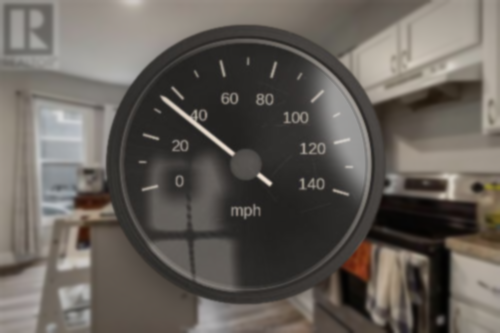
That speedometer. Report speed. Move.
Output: 35 mph
